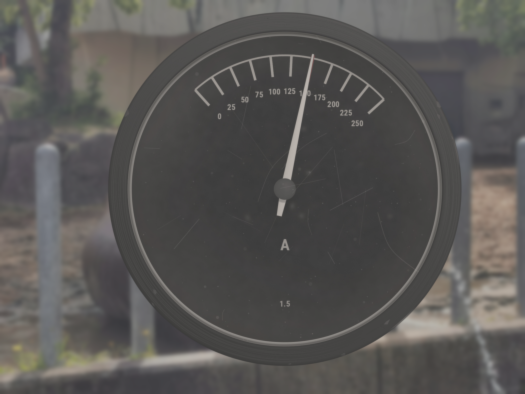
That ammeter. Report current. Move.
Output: 150 A
